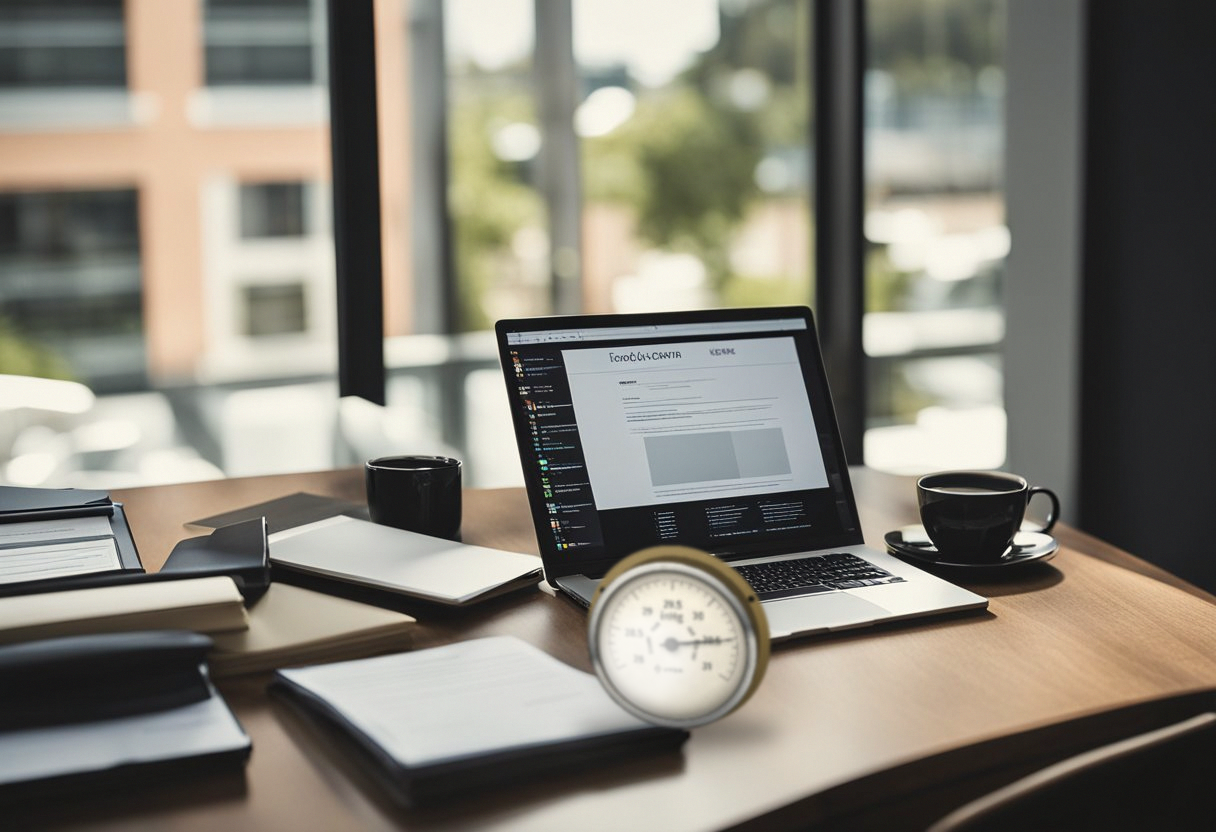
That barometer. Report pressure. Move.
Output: 30.5 inHg
